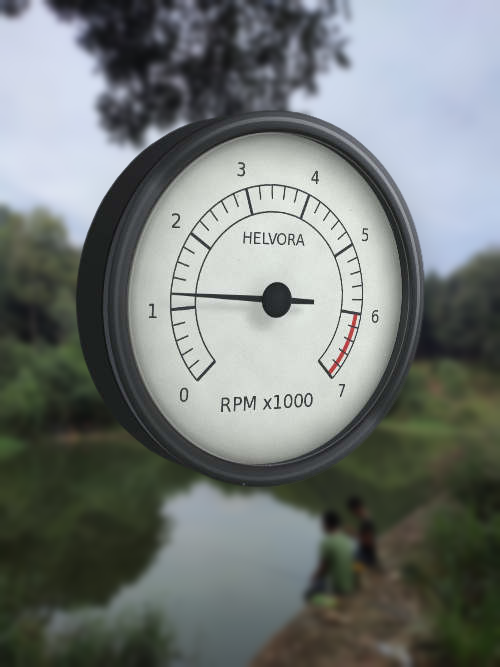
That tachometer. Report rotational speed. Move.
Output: 1200 rpm
